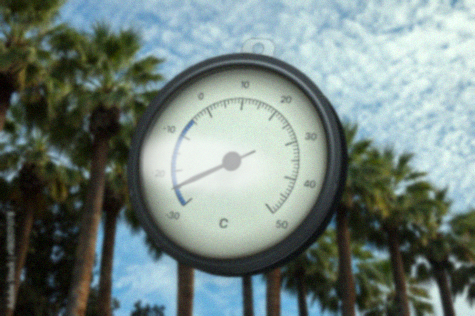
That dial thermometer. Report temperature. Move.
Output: -25 °C
